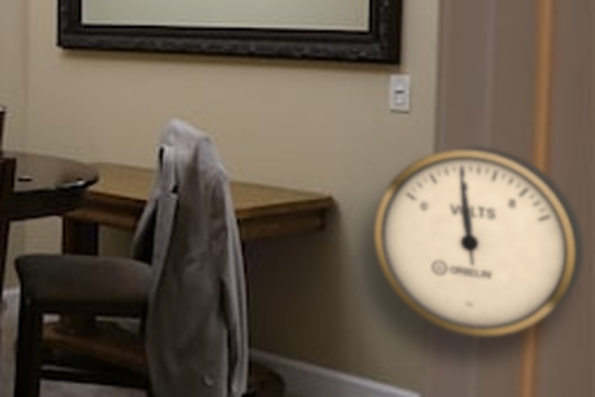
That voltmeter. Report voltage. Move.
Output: 4 V
